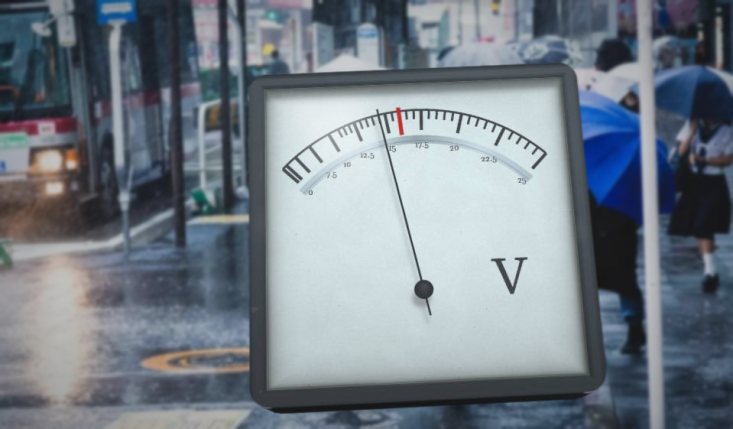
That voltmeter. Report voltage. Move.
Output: 14.5 V
